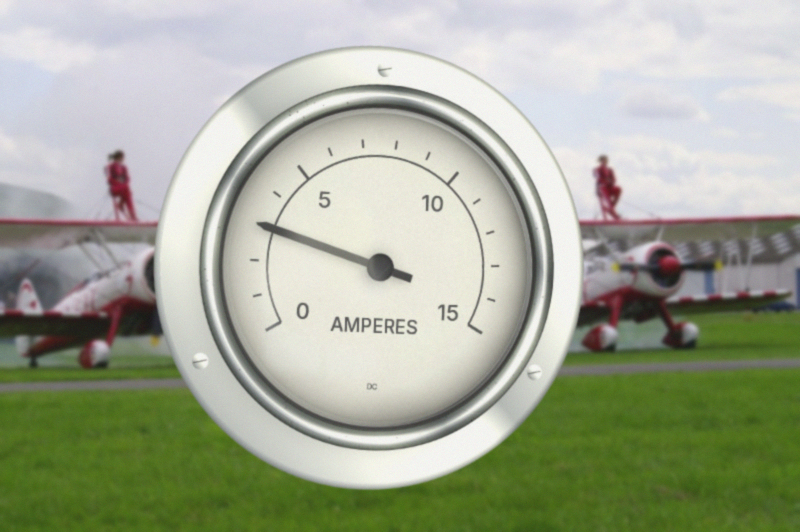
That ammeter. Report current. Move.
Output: 3 A
